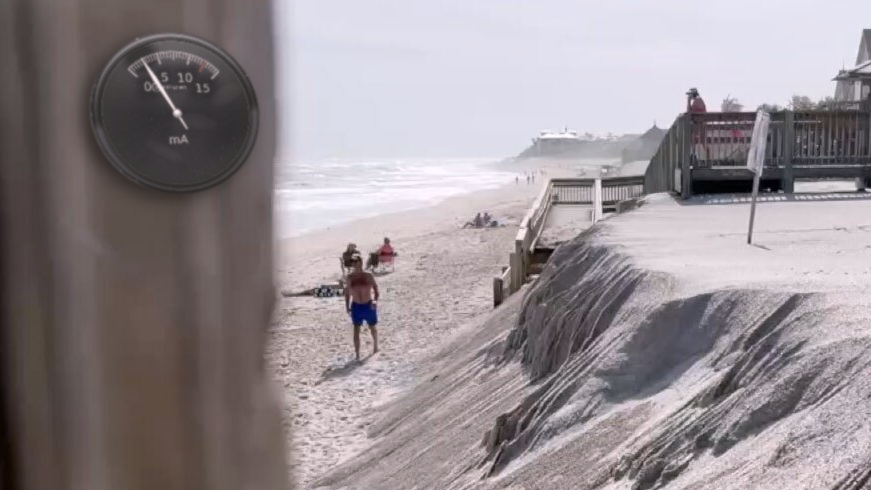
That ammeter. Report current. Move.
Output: 2.5 mA
